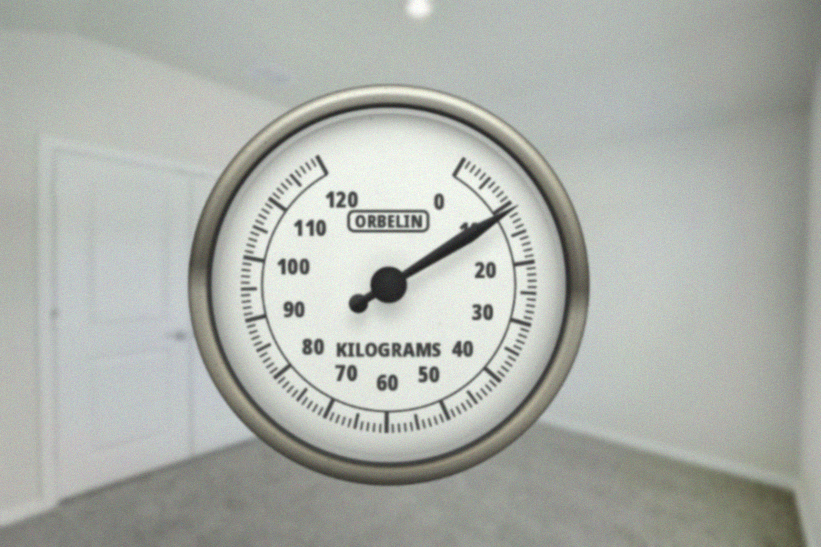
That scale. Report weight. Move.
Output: 11 kg
